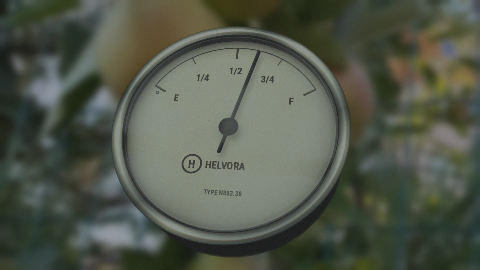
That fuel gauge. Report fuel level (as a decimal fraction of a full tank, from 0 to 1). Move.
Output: 0.625
